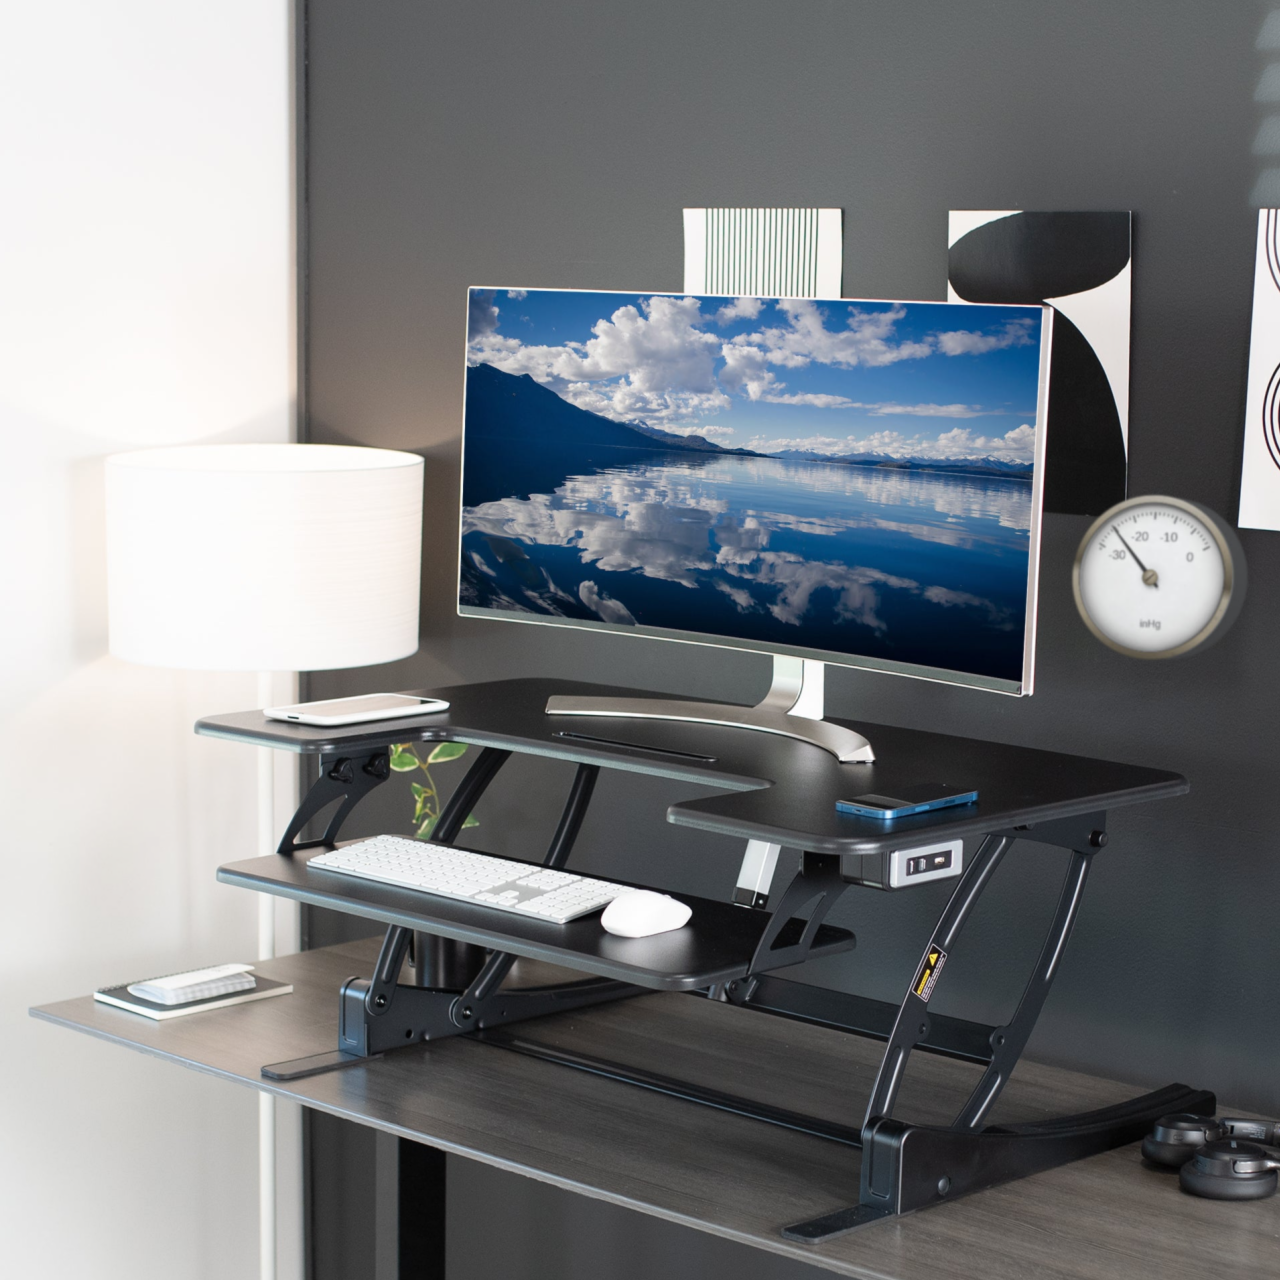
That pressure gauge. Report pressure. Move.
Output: -25 inHg
